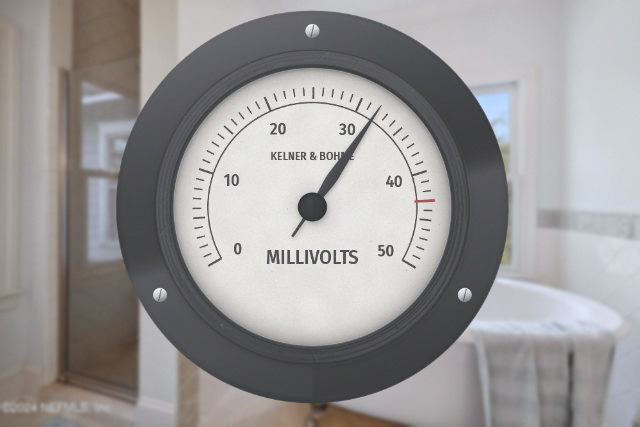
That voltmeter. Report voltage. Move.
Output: 32 mV
